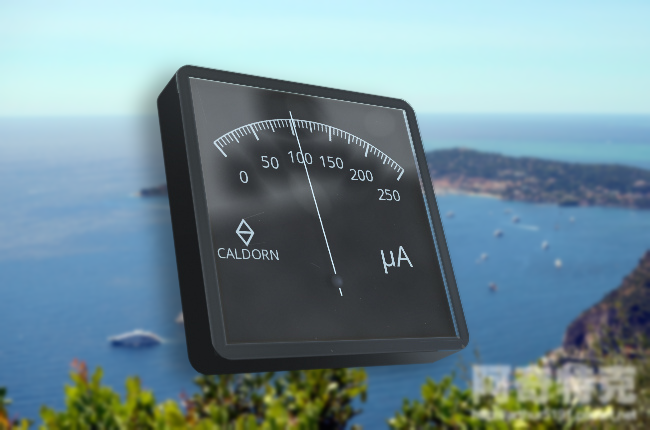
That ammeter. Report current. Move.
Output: 100 µA
